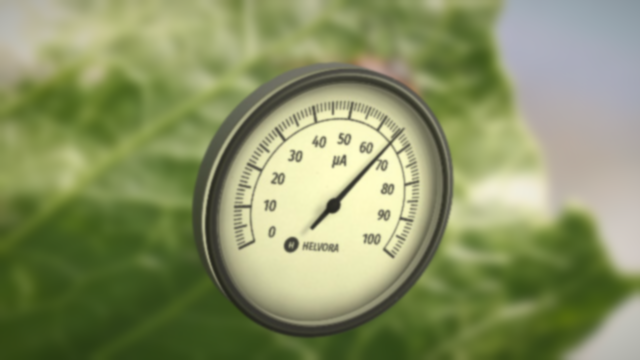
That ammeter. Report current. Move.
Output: 65 µA
